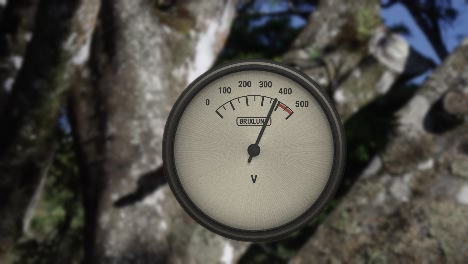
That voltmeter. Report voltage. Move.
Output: 375 V
